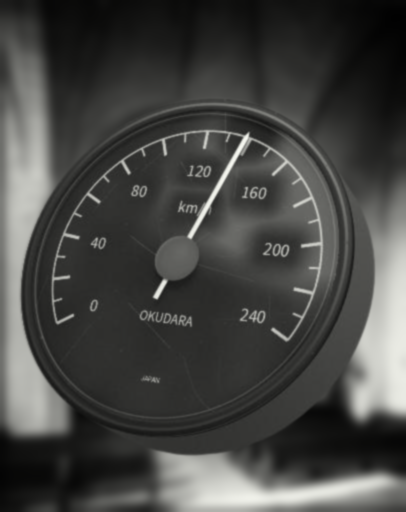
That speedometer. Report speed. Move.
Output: 140 km/h
